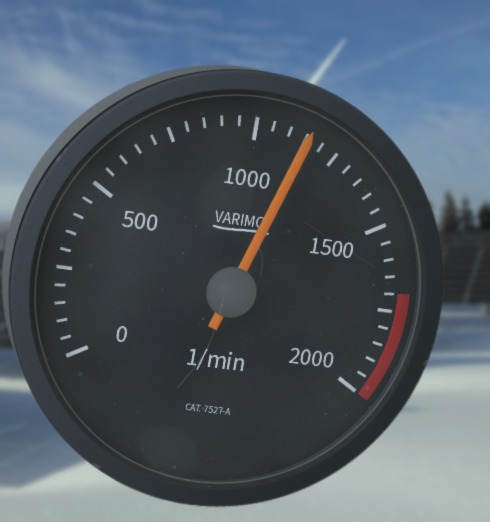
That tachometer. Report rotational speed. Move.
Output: 1150 rpm
